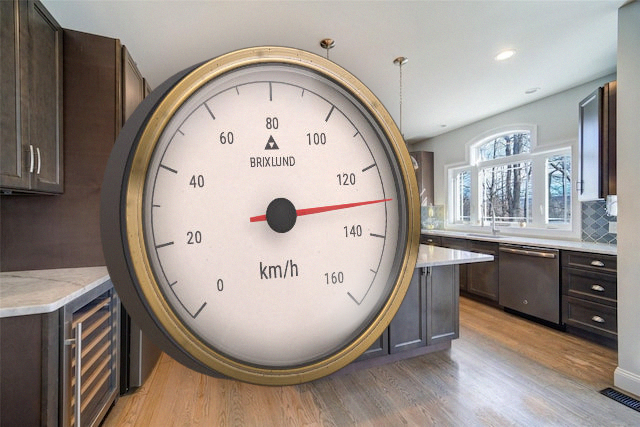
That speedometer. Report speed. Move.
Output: 130 km/h
